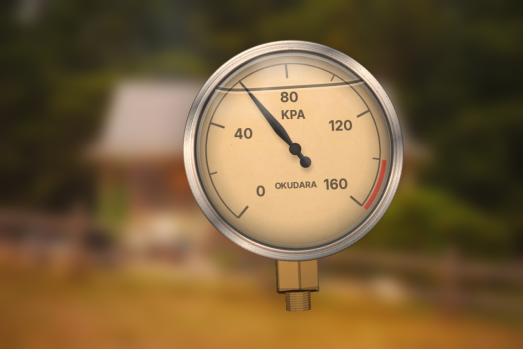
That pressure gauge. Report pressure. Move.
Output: 60 kPa
